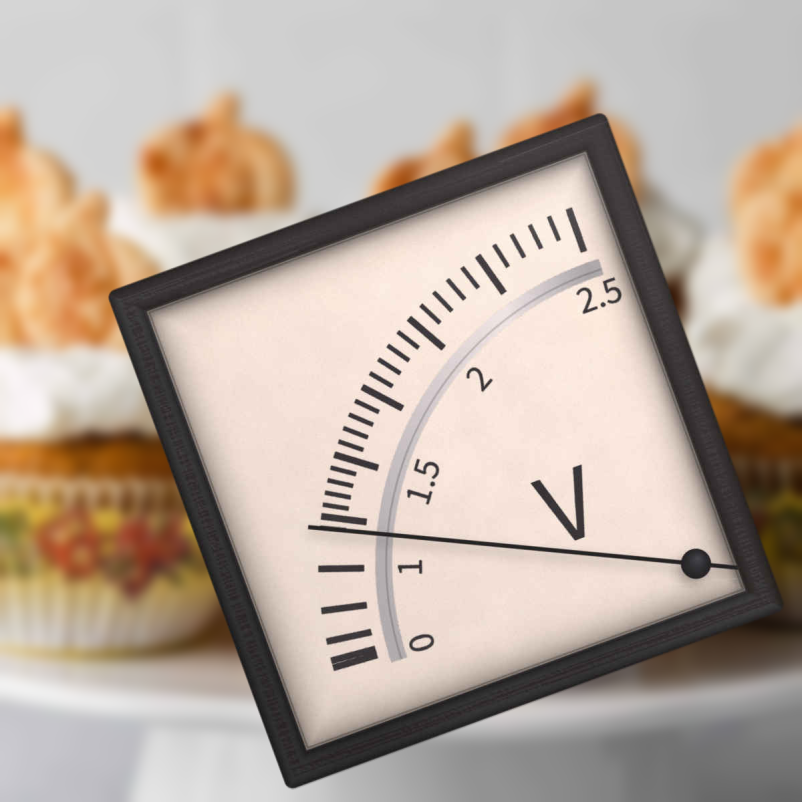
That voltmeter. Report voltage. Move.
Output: 1.2 V
